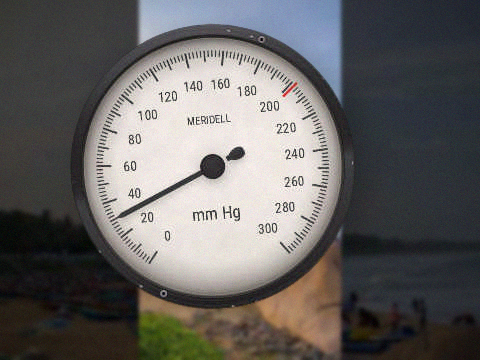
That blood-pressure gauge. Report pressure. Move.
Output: 30 mmHg
